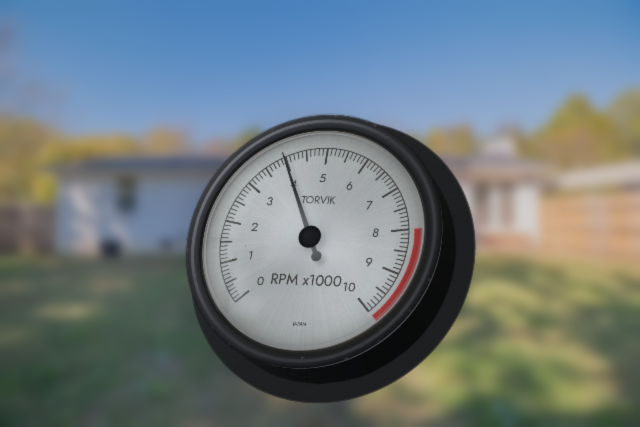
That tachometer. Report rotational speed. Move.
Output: 4000 rpm
